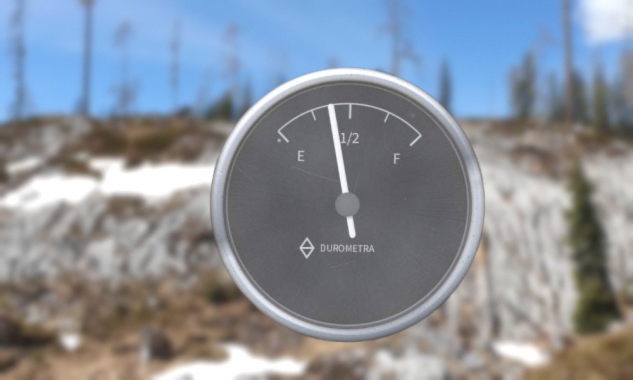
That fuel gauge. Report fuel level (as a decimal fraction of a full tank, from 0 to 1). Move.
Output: 0.375
